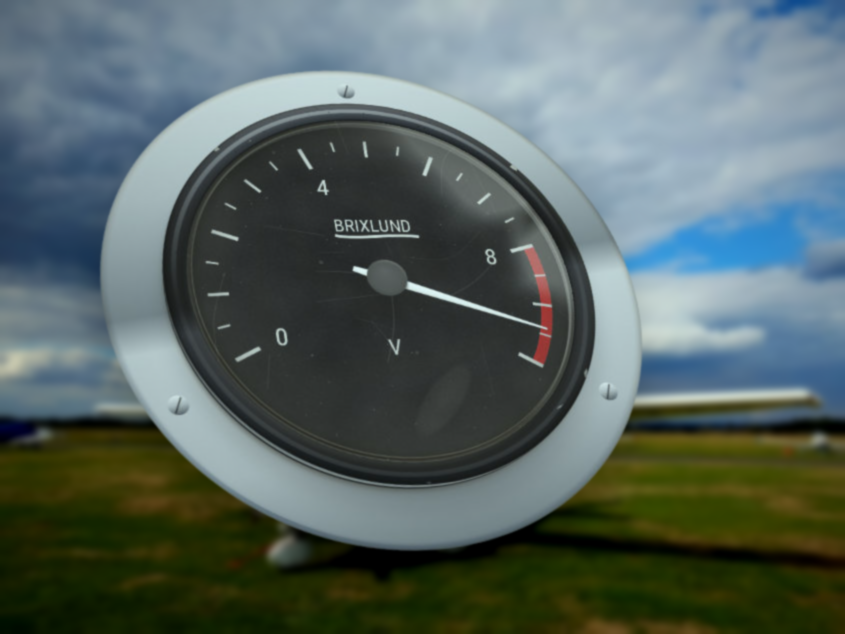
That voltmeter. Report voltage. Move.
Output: 9.5 V
